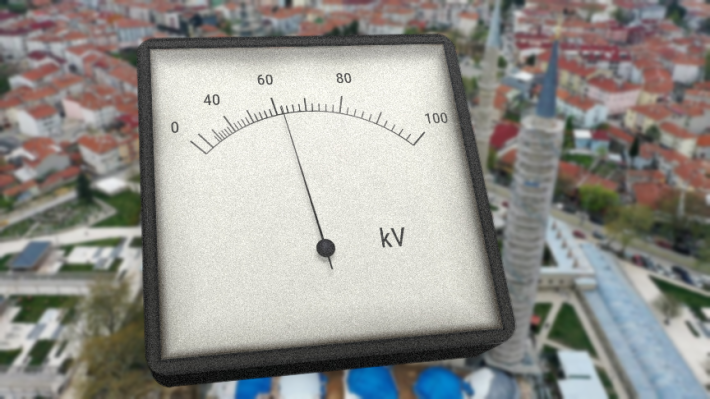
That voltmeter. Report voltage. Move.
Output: 62 kV
